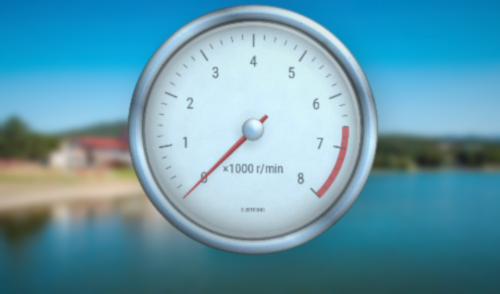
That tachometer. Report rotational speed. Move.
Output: 0 rpm
